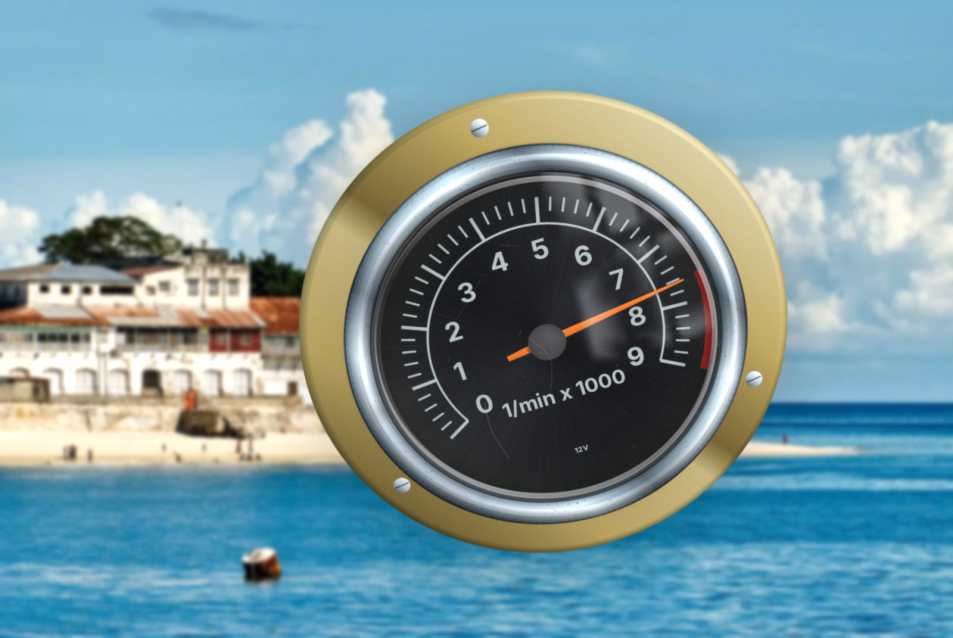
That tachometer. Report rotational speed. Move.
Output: 7600 rpm
